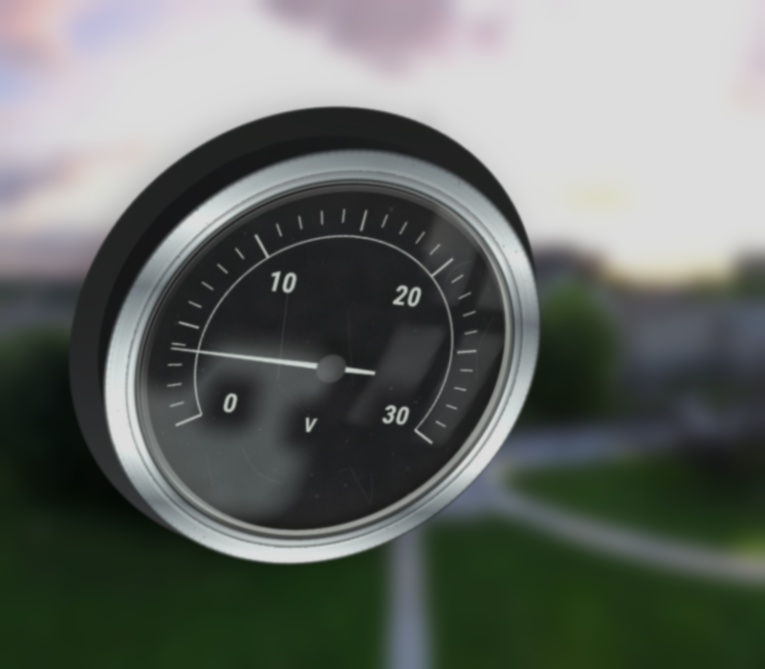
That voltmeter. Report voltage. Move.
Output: 4 V
